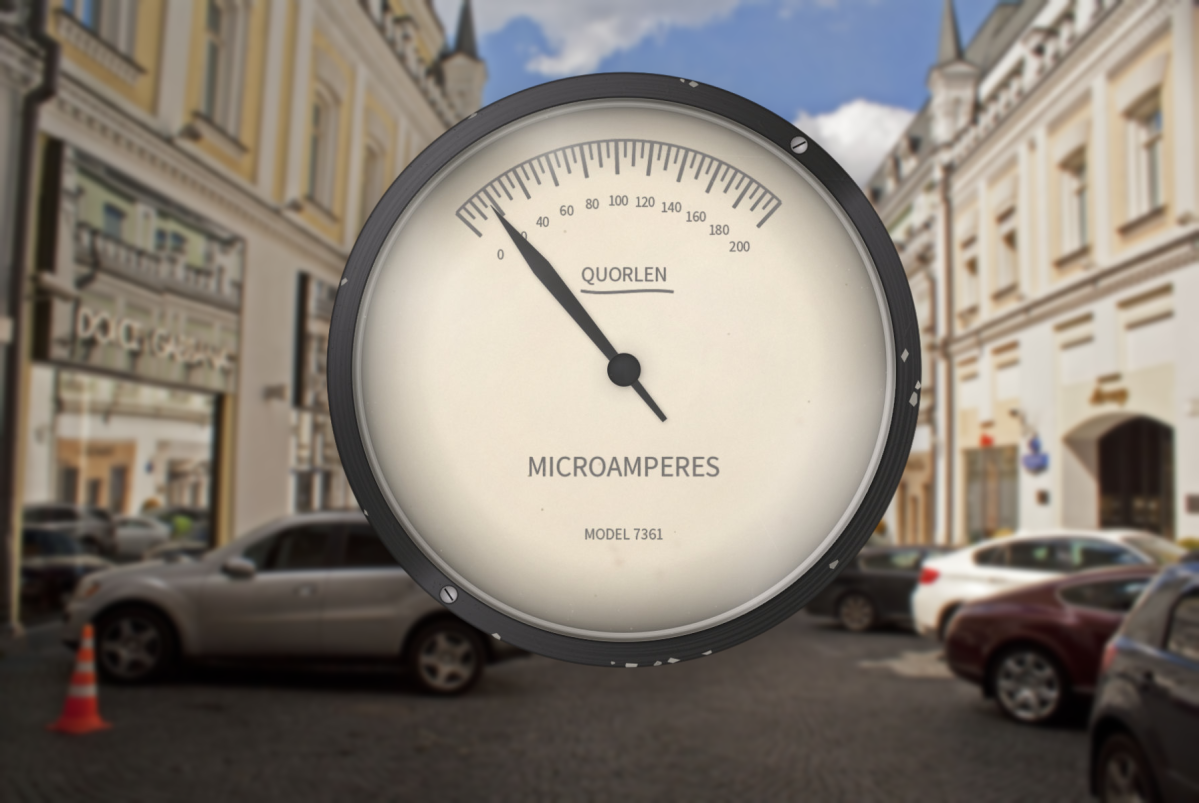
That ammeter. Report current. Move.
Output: 17.5 µA
